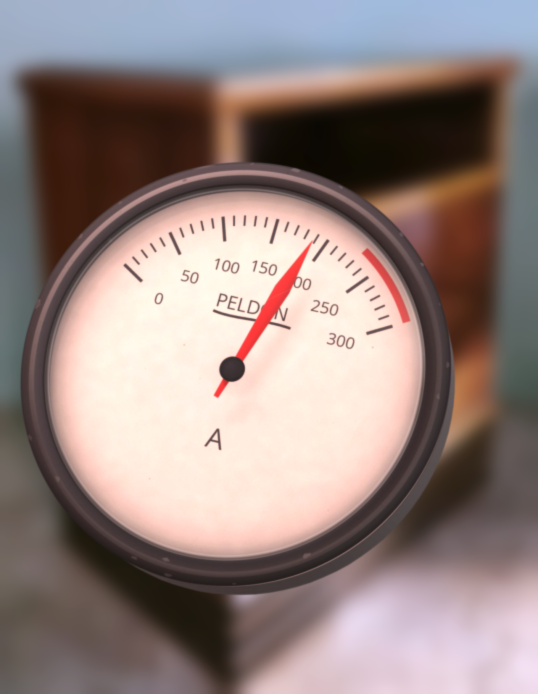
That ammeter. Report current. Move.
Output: 190 A
